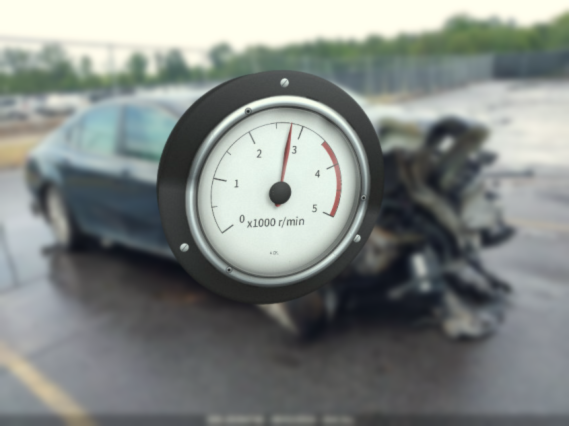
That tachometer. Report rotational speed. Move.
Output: 2750 rpm
